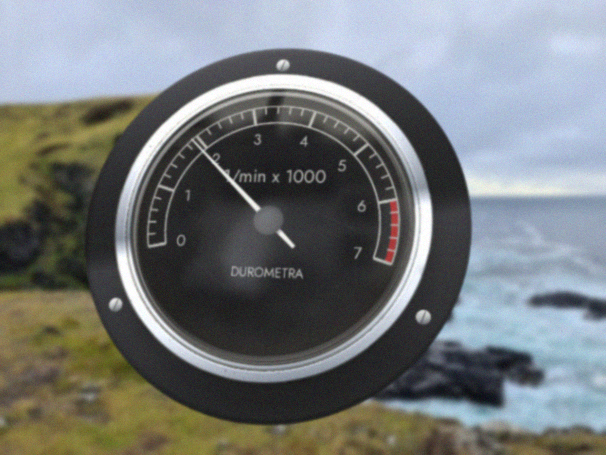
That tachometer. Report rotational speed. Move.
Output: 1900 rpm
